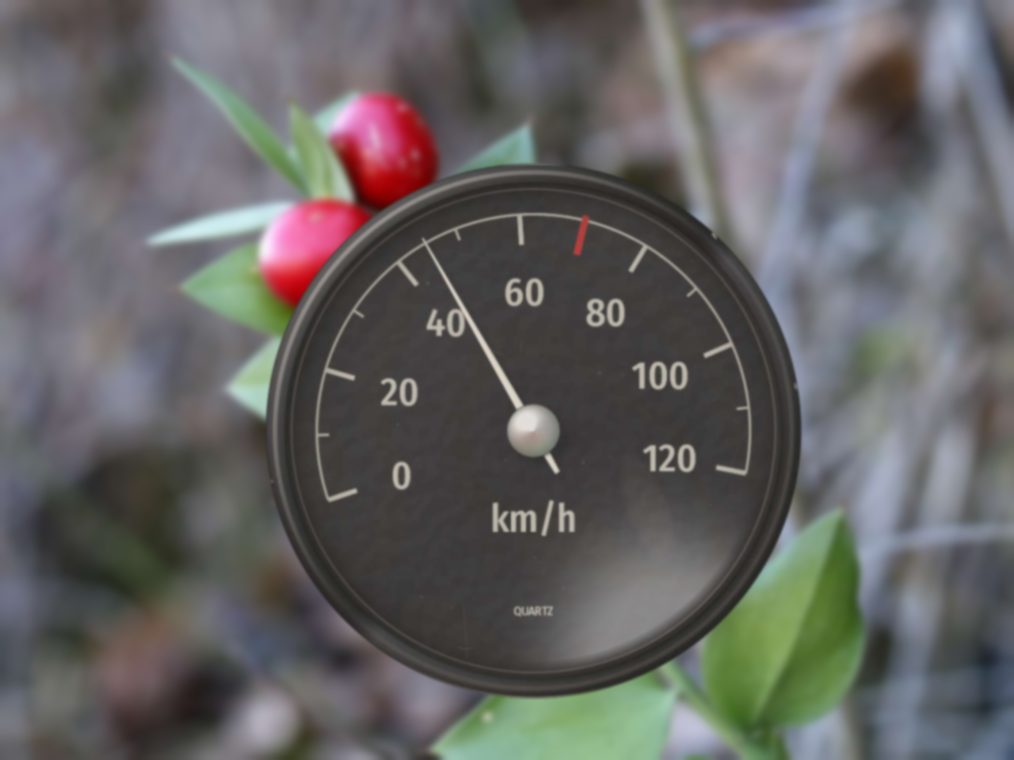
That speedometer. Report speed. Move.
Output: 45 km/h
